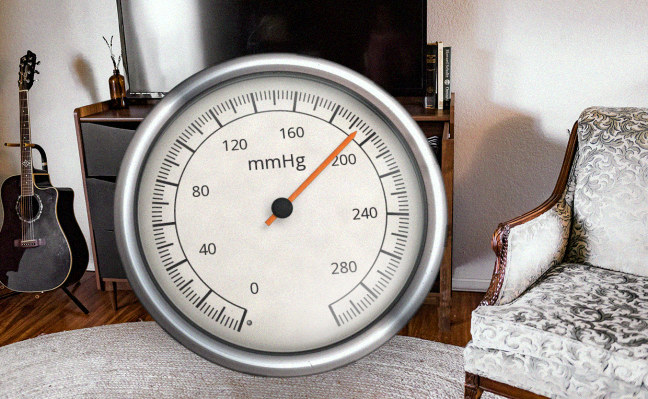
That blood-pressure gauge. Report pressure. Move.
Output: 194 mmHg
